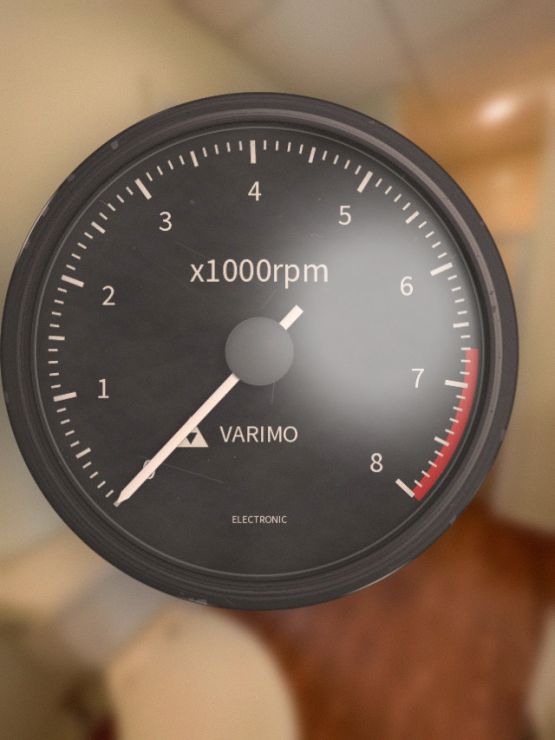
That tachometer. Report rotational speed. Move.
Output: 0 rpm
